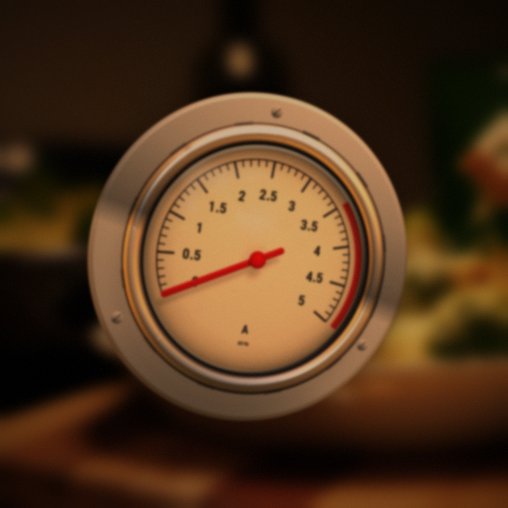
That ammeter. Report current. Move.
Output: 0 A
